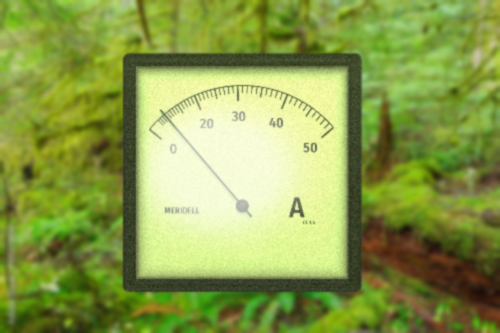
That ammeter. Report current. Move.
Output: 10 A
